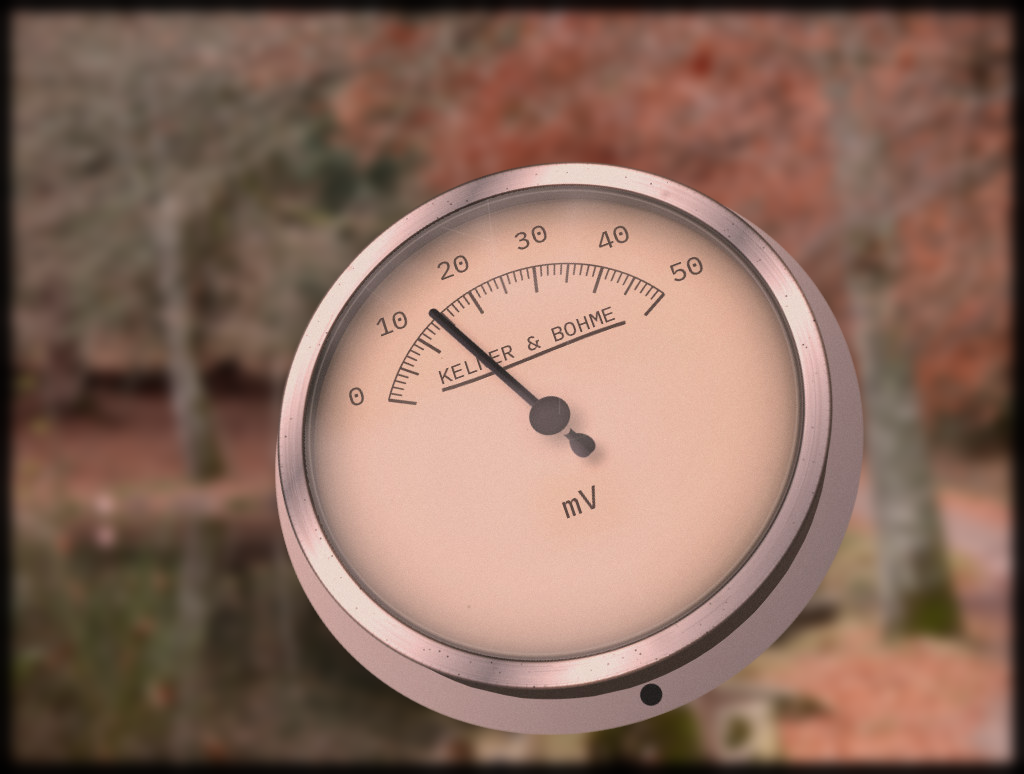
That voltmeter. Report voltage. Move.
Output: 14 mV
